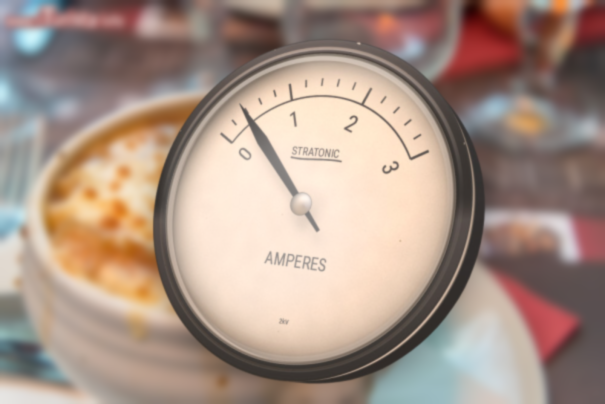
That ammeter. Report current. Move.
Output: 0.4 A
